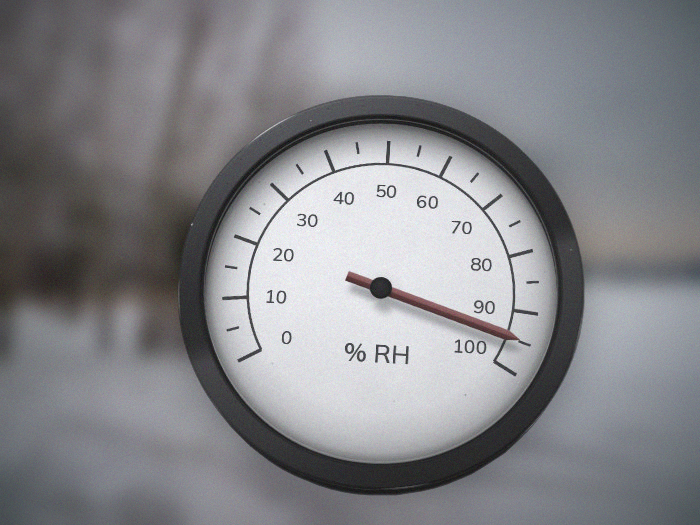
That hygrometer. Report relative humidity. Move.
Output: 95 %
